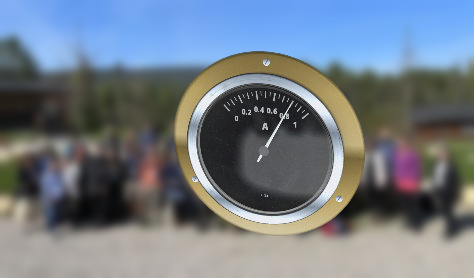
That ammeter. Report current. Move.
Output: 0.8 A
